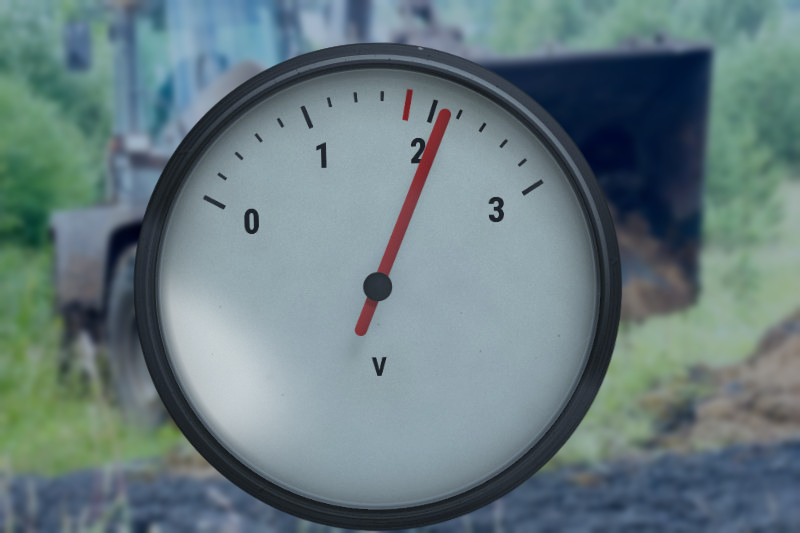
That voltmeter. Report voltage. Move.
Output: 2.1 V
